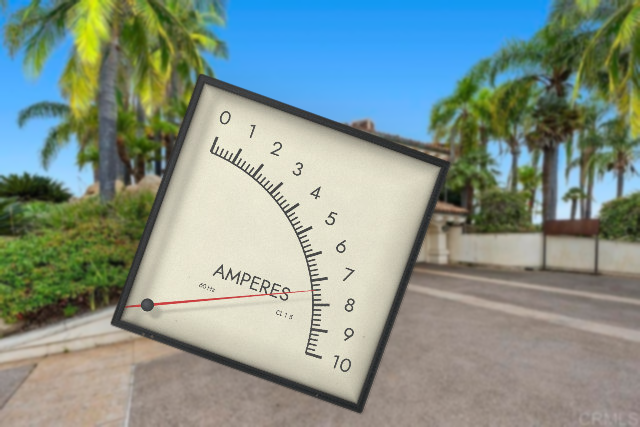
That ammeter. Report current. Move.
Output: 7.4 A
